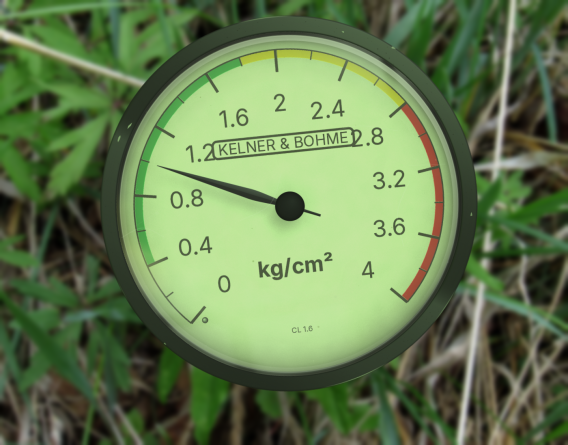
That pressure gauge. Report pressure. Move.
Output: 1 kg/cm²
